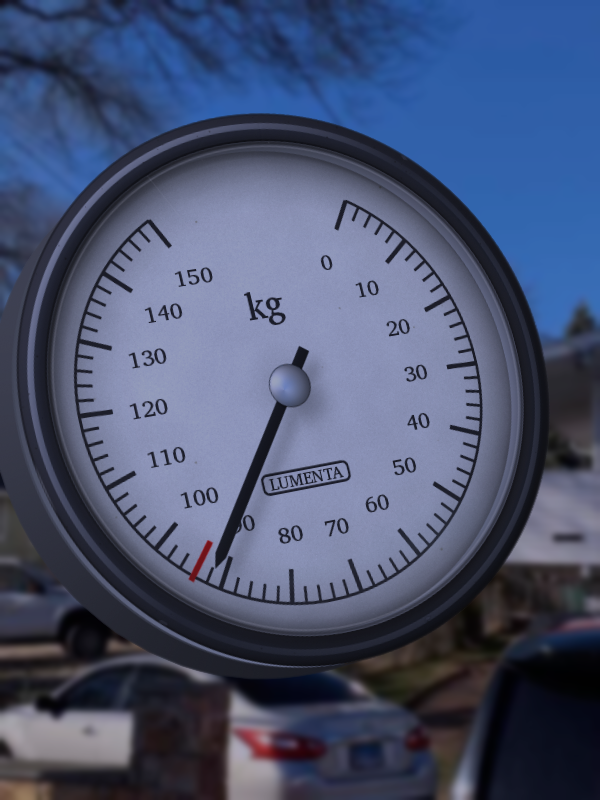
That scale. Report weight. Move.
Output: 92 kg
